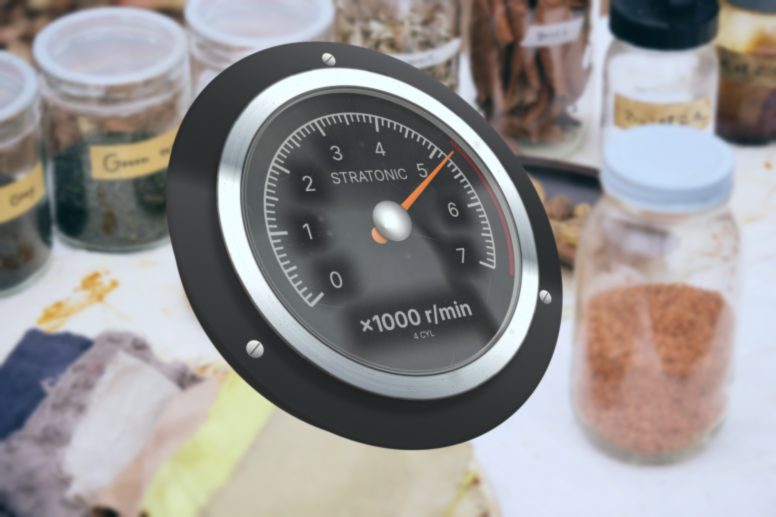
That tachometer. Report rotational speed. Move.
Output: 5200 rpm
